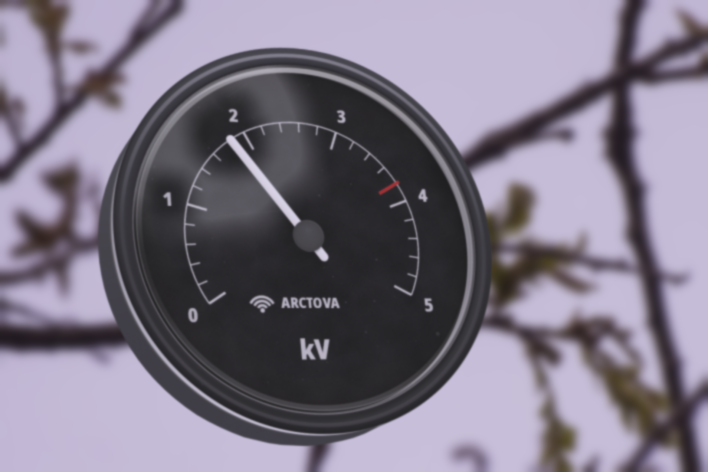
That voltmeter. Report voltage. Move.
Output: 1.8 kV
